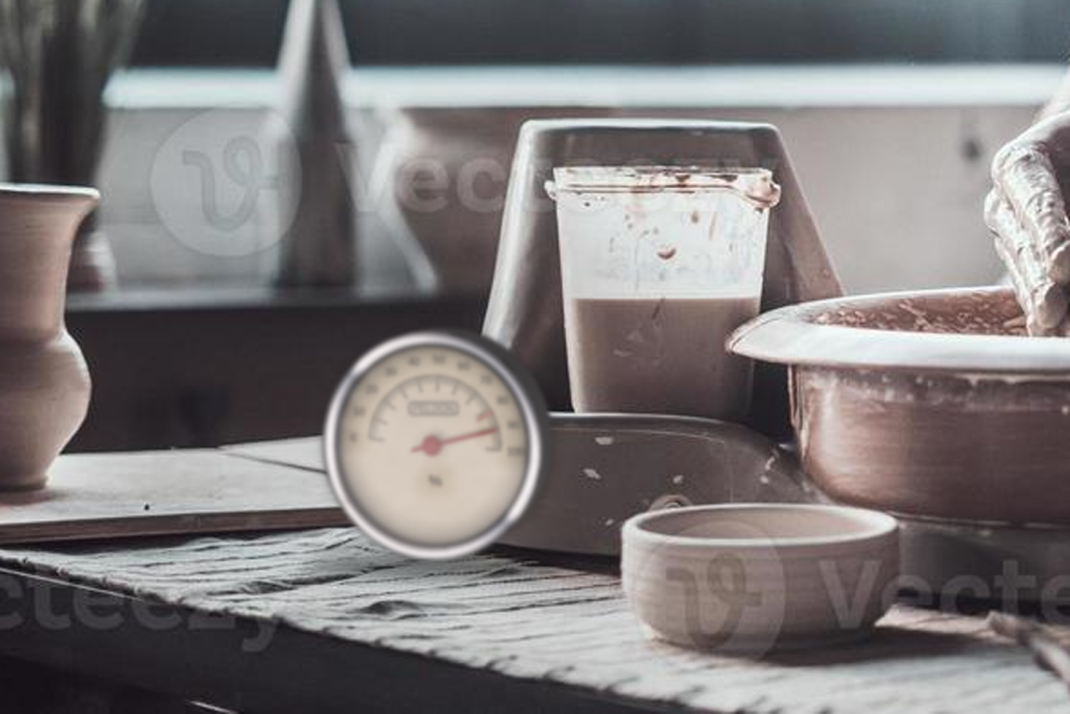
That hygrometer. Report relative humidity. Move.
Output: 90 %
